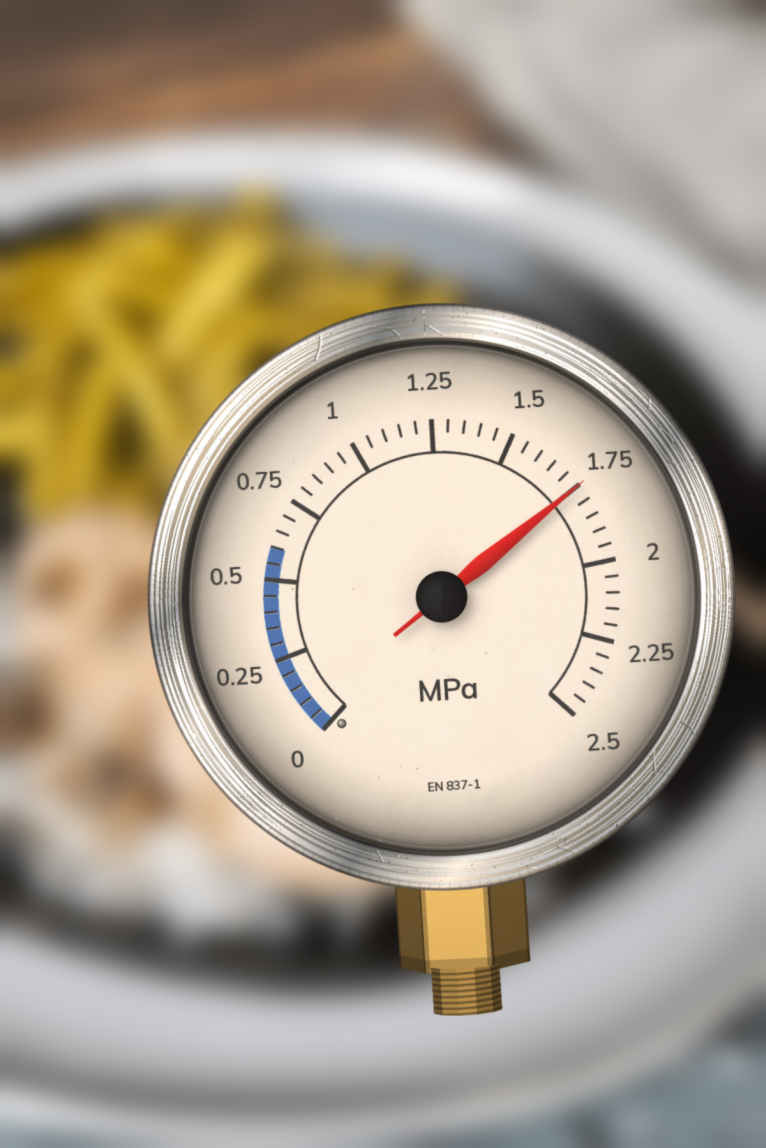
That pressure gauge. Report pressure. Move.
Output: 1.75 MPa
